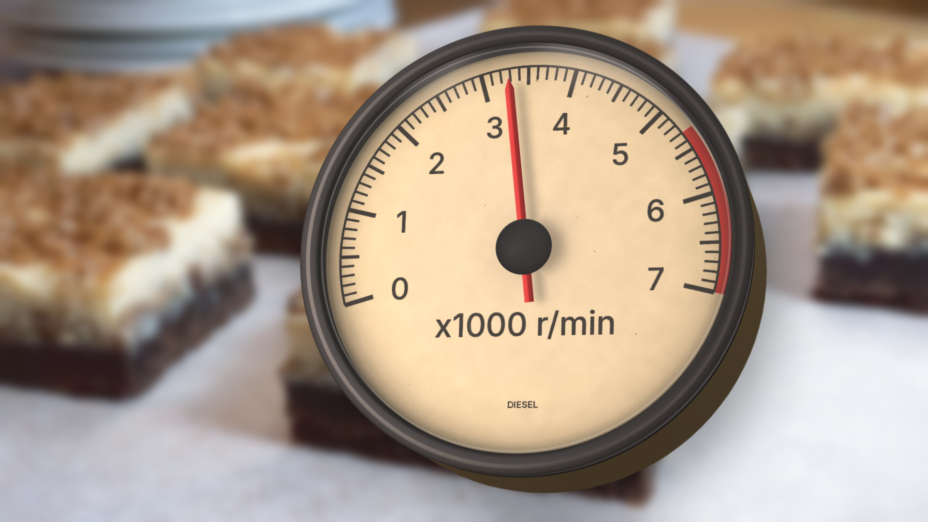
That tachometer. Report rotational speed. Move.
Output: 3300 rpm
